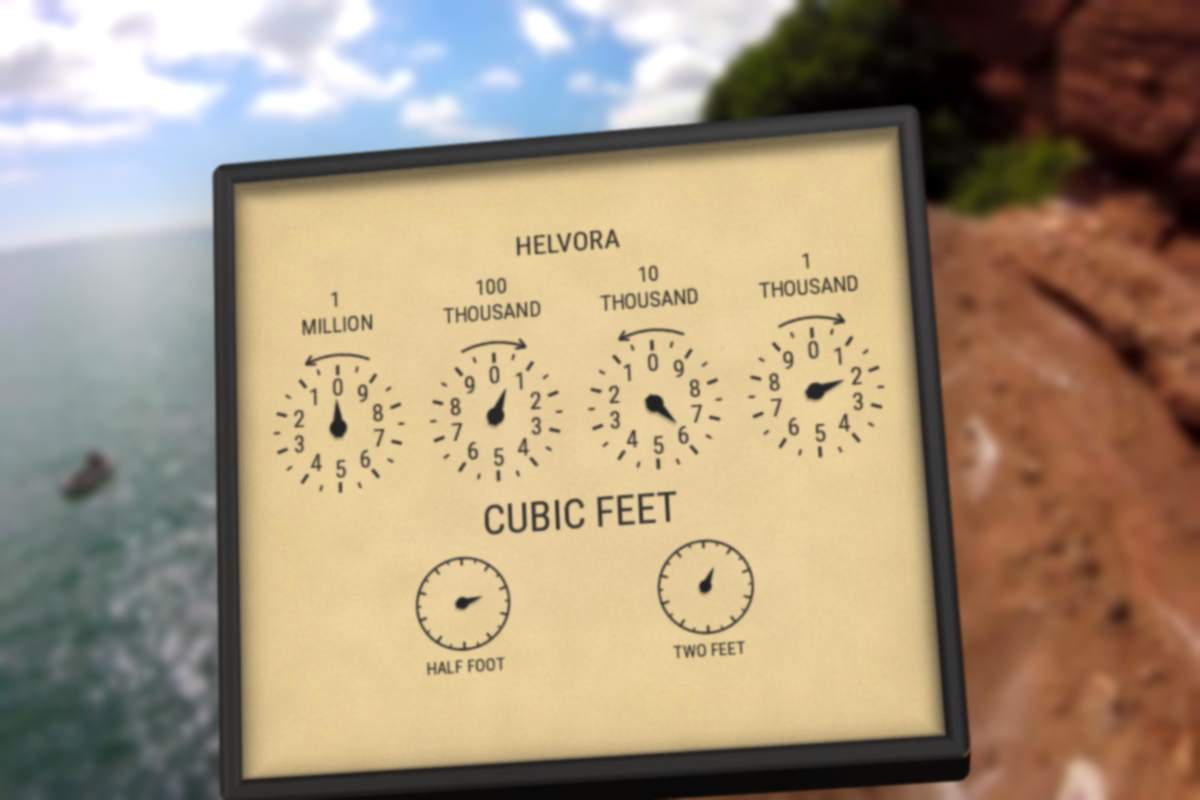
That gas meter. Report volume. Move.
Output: 6200 ft³
